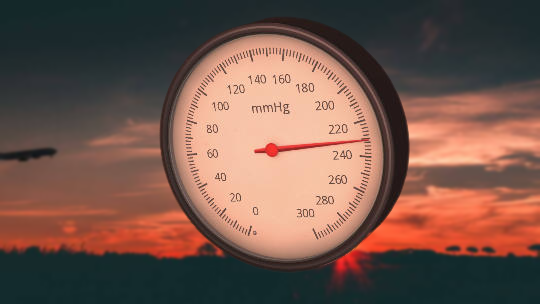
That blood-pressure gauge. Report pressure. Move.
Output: 230 mmHg
